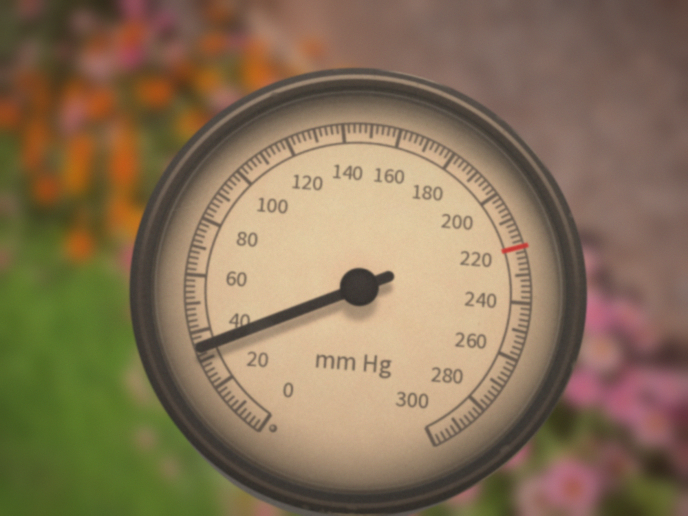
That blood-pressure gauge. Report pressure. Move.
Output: 34 mmHg
